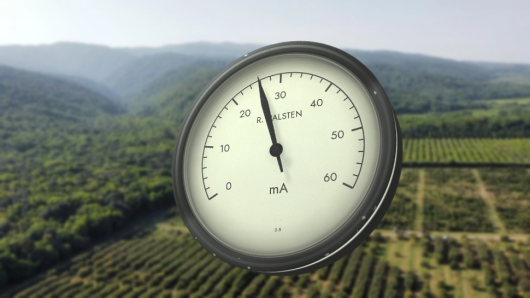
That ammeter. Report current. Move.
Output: 26 mA
